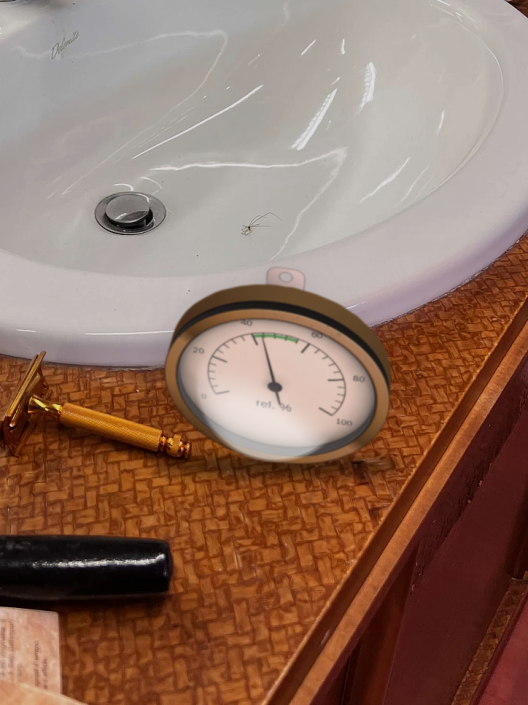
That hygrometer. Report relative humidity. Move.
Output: 44 %
